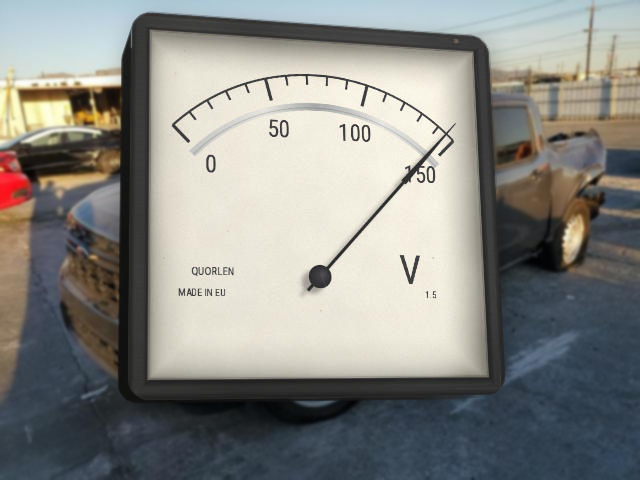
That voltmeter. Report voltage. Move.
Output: 145 V
